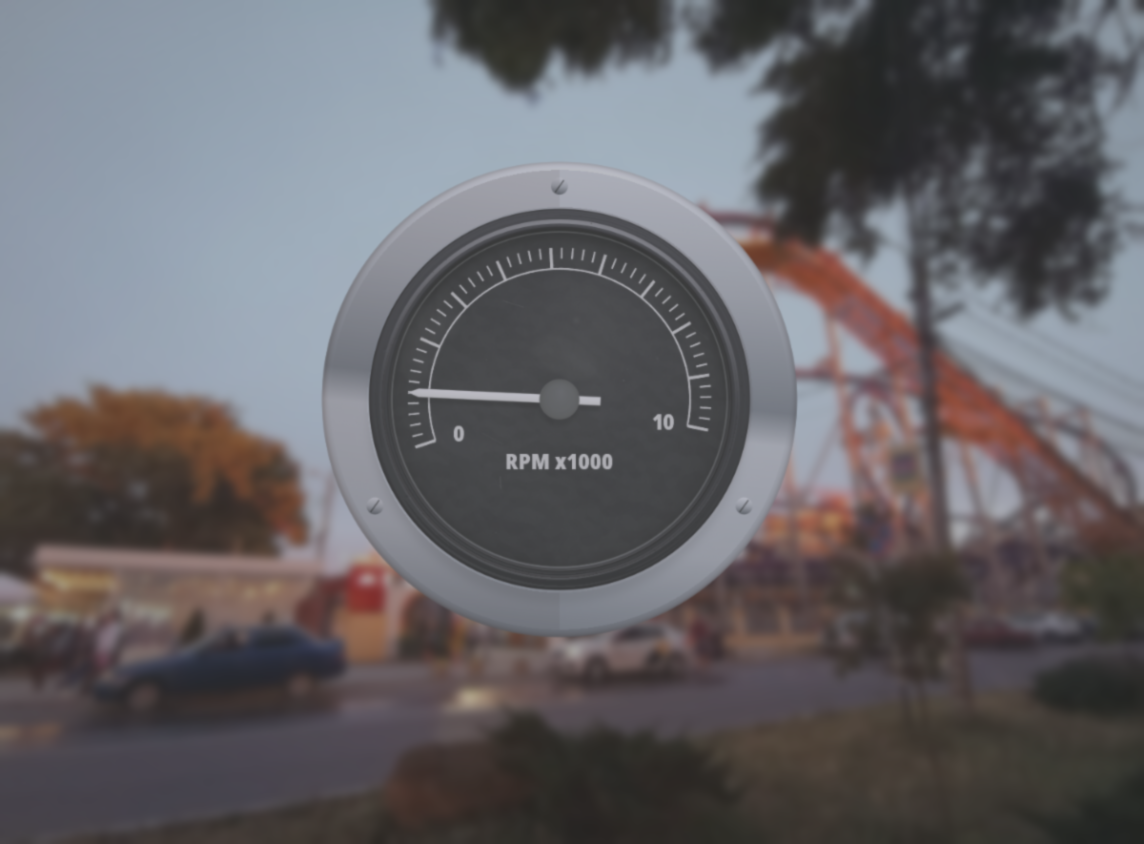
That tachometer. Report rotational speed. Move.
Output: 1000 rpm
